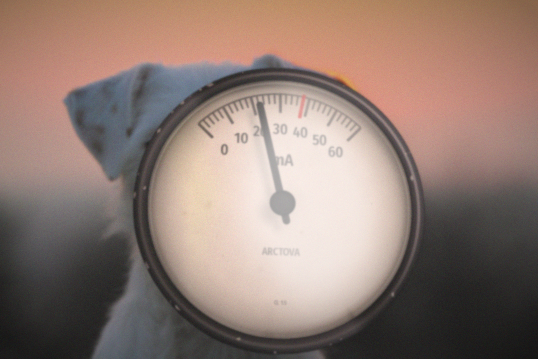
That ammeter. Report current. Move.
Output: 22 mA
